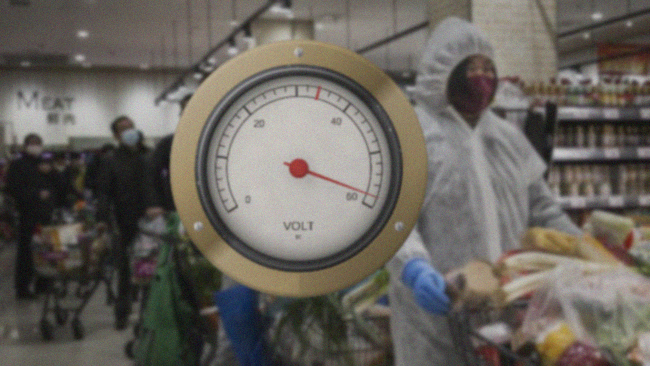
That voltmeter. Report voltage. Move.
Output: 58 V
